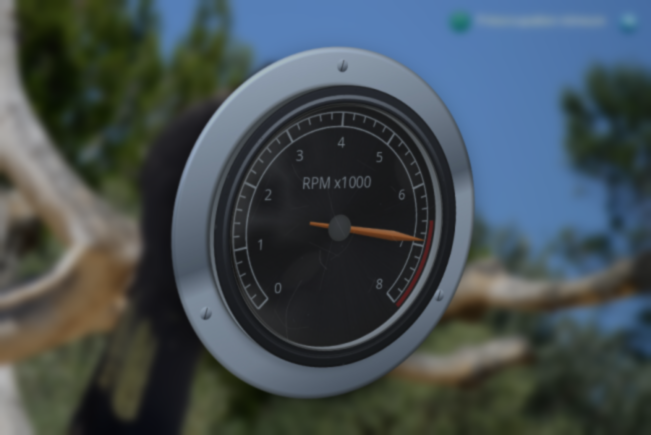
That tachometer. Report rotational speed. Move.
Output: 6900 rpm
